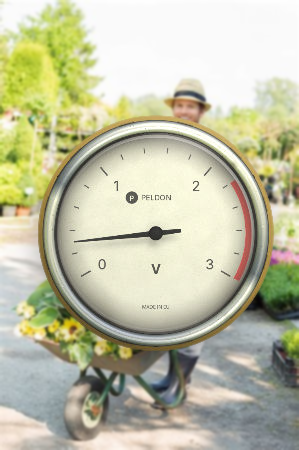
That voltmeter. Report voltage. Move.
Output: 0.3 V
